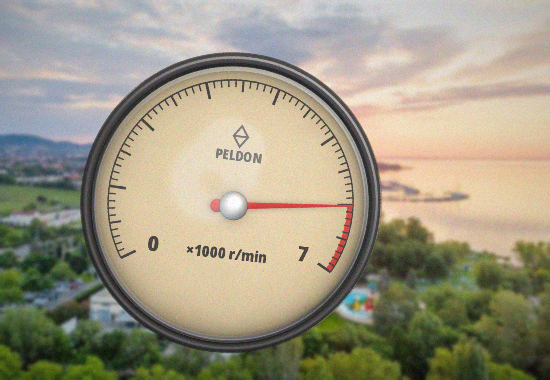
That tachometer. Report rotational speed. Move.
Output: 6000 rpm
